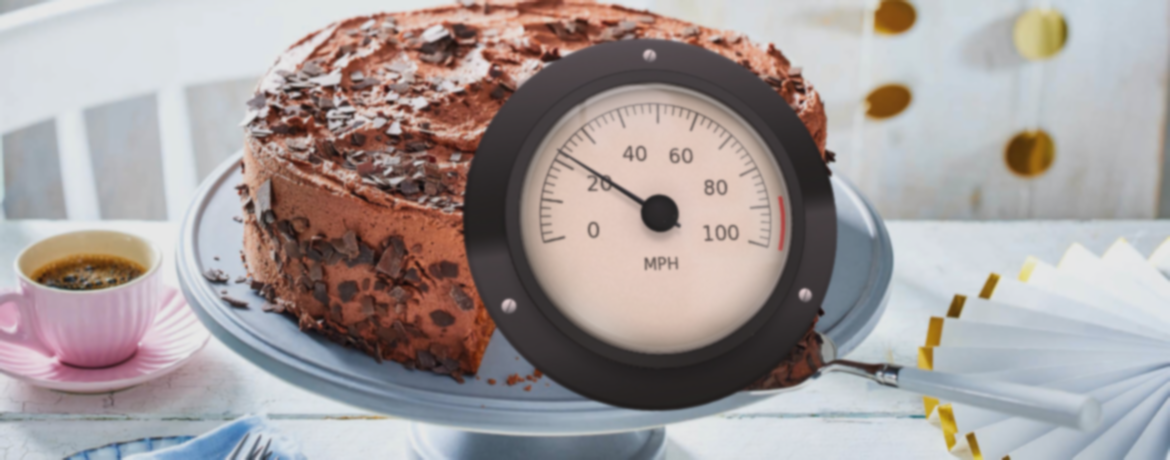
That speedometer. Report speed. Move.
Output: 22 mph
